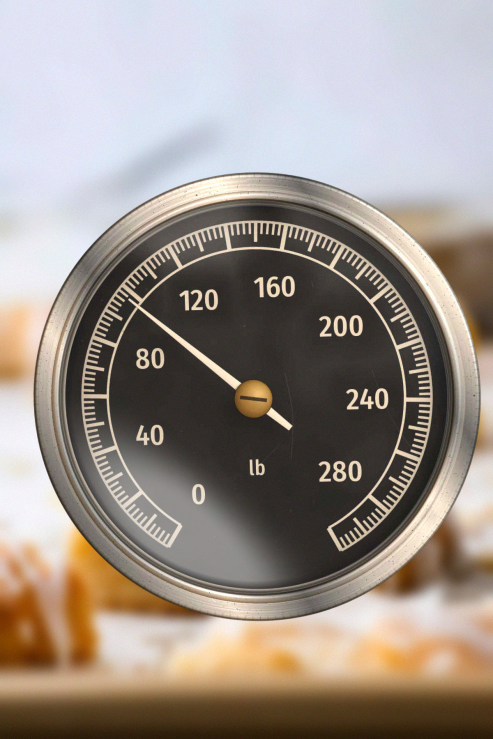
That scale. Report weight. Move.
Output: 98 lb
